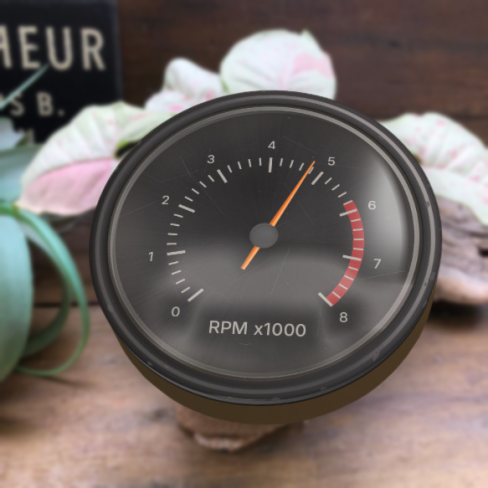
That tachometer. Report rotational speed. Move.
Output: 4800 rpm
